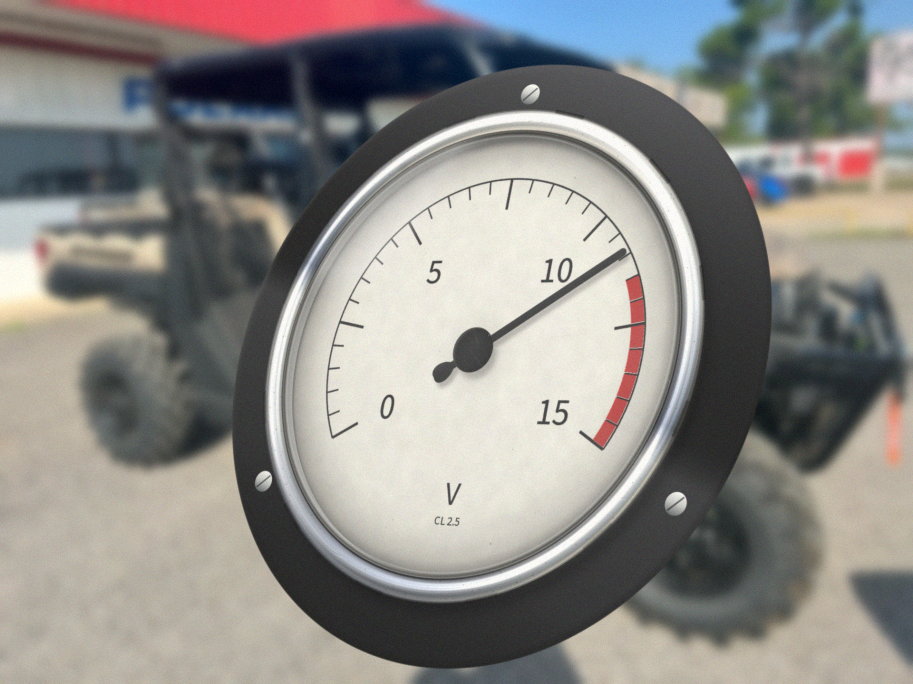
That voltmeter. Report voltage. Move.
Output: 11 V
